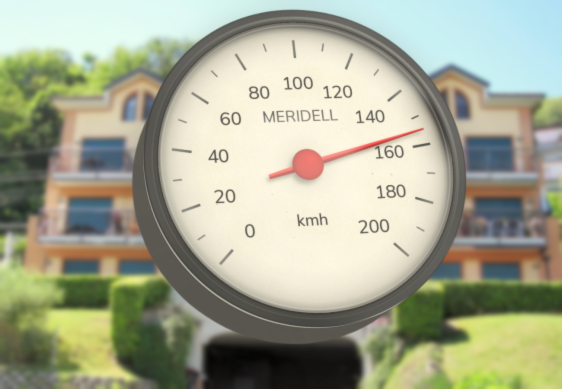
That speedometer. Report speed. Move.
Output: 155 km/h
